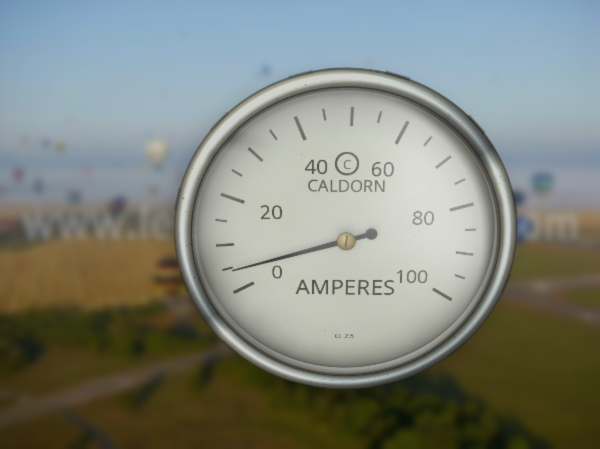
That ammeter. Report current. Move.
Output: 5 A
